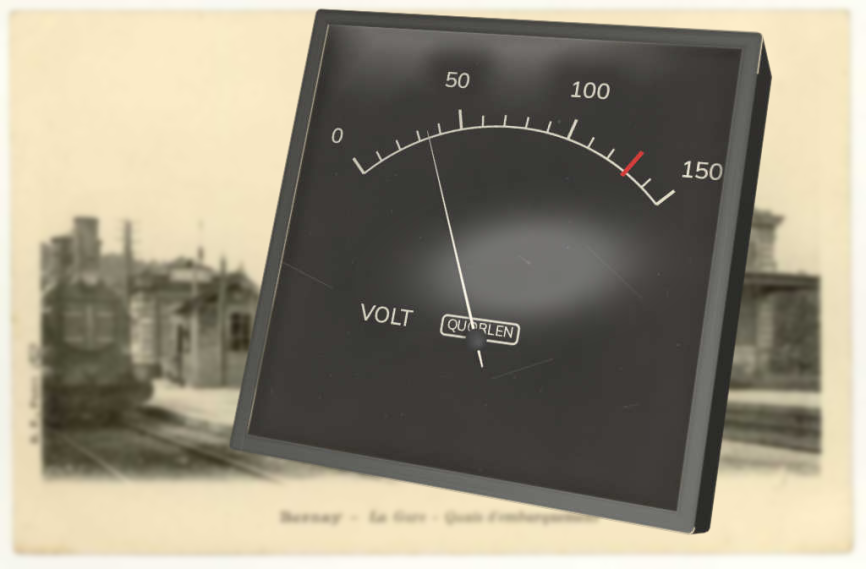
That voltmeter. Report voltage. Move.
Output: 35 V
